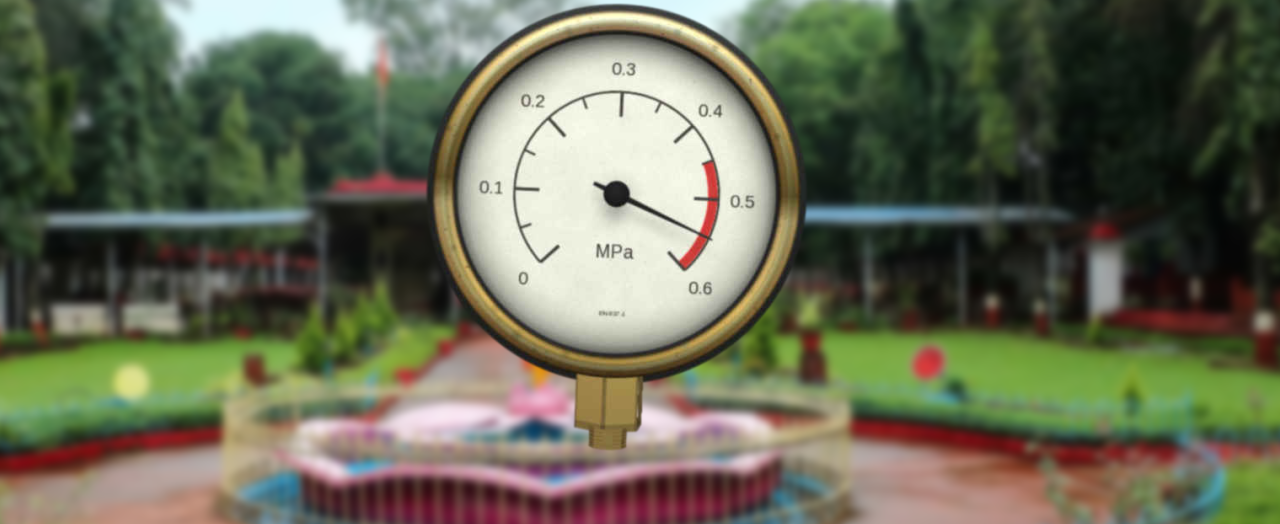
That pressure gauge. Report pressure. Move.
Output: 0.55 MPa
